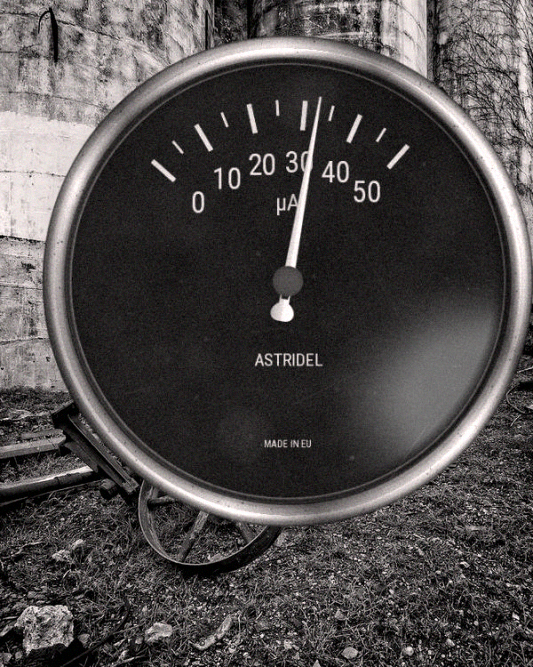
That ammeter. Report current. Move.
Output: 32.5 µA
